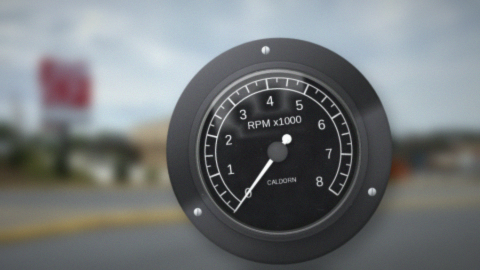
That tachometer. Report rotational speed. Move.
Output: 0 rpm
